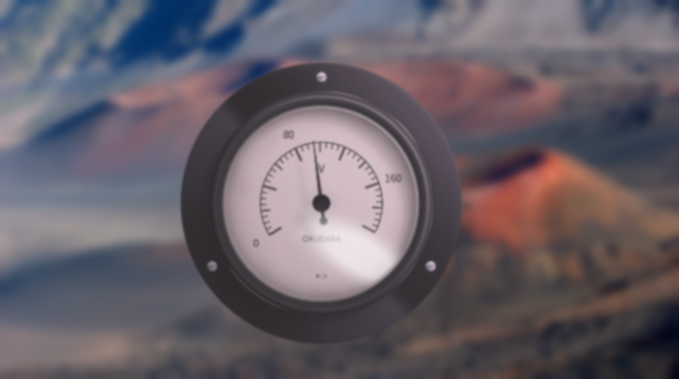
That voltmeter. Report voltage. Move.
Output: 95 V
